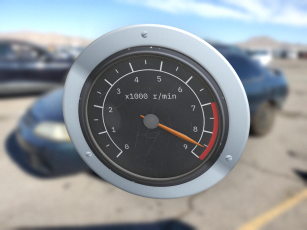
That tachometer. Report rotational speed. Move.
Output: 8500 rpm
